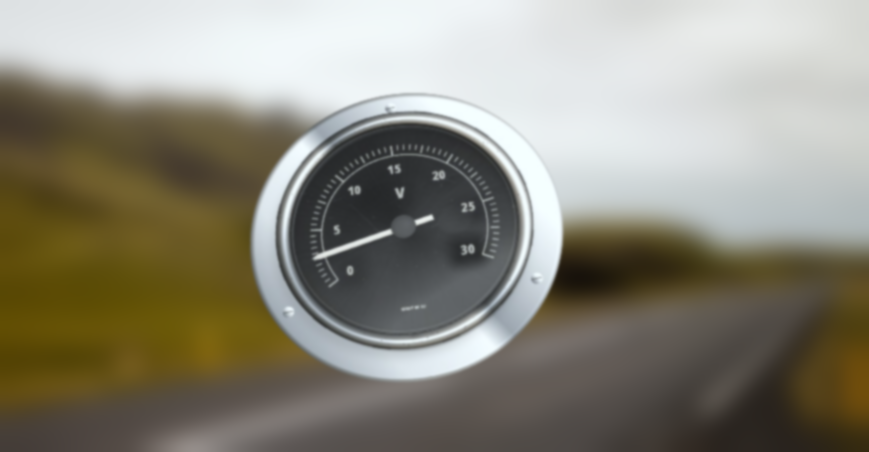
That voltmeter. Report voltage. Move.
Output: 2.5 V
